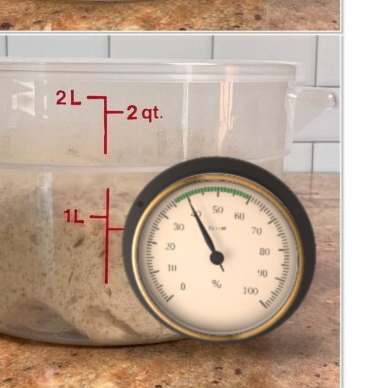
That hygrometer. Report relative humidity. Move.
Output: 40 %
